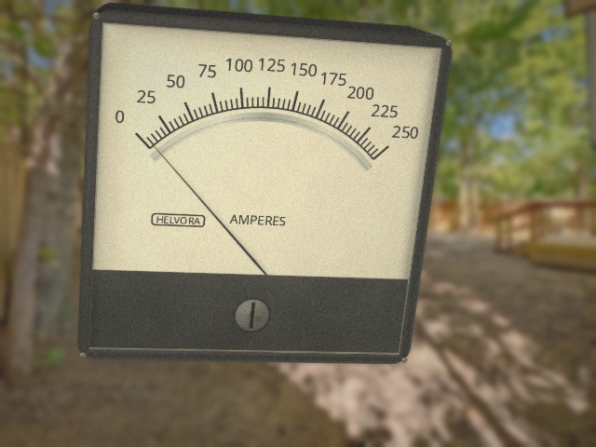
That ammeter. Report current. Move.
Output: 5 A
